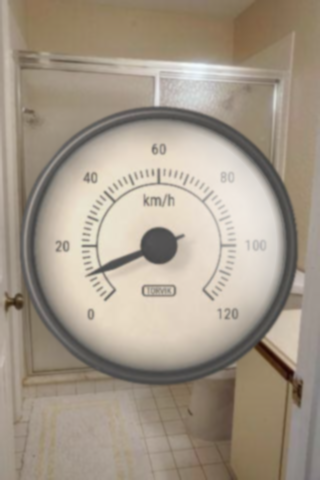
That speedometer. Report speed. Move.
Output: 10 km/h
